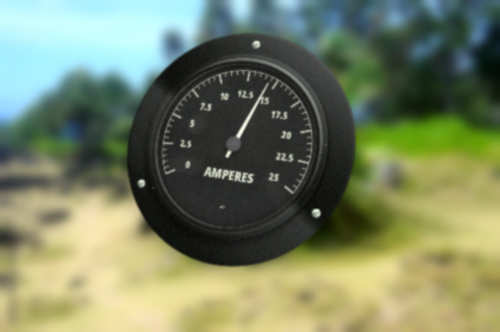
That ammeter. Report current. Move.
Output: 14.5 A
